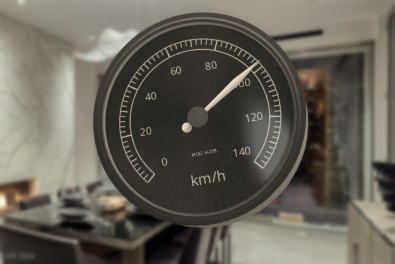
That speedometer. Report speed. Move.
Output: 98 km/h
